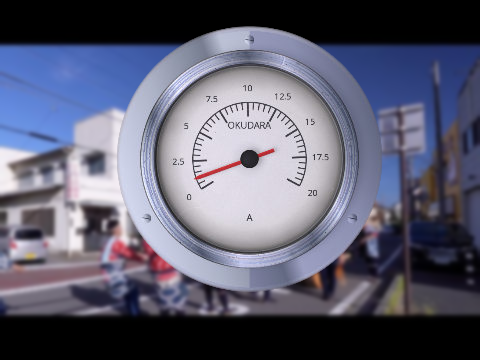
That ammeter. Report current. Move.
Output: 1 A
